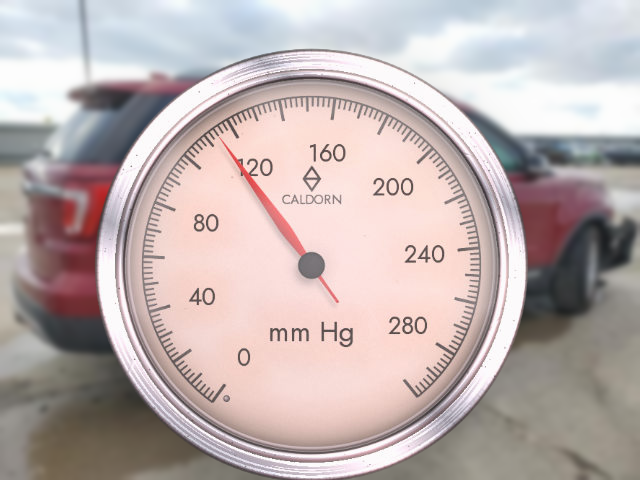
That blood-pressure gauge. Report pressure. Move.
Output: 114 mmHg
